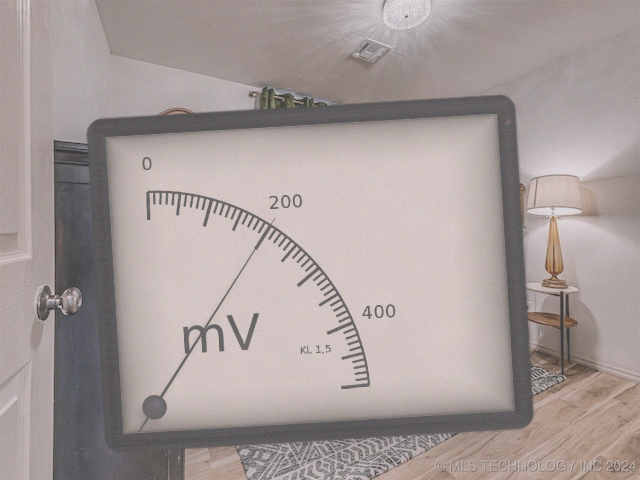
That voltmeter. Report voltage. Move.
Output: 200 mV
